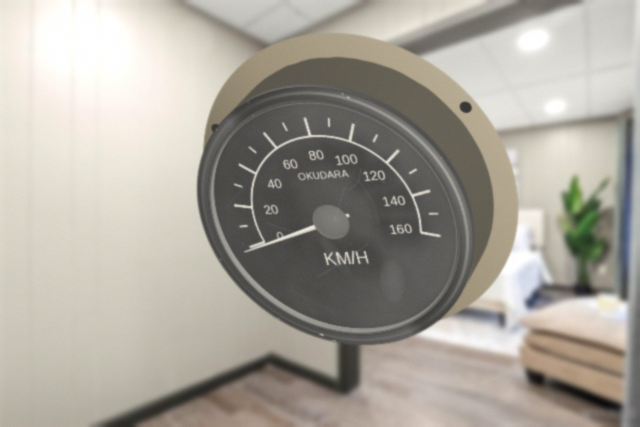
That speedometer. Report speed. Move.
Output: 0 km/h
